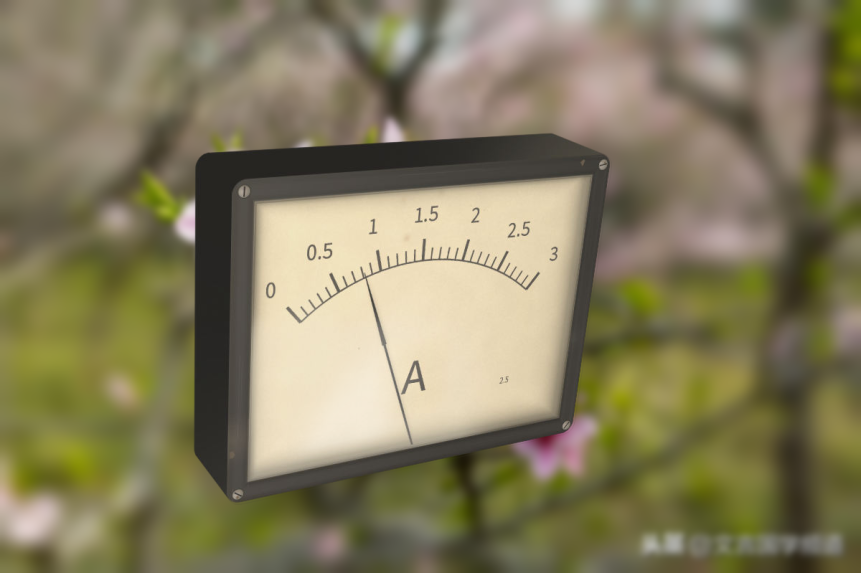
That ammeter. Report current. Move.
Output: 0.8 A
